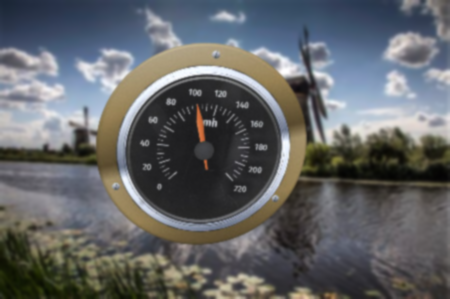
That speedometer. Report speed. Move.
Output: 100 km/h
